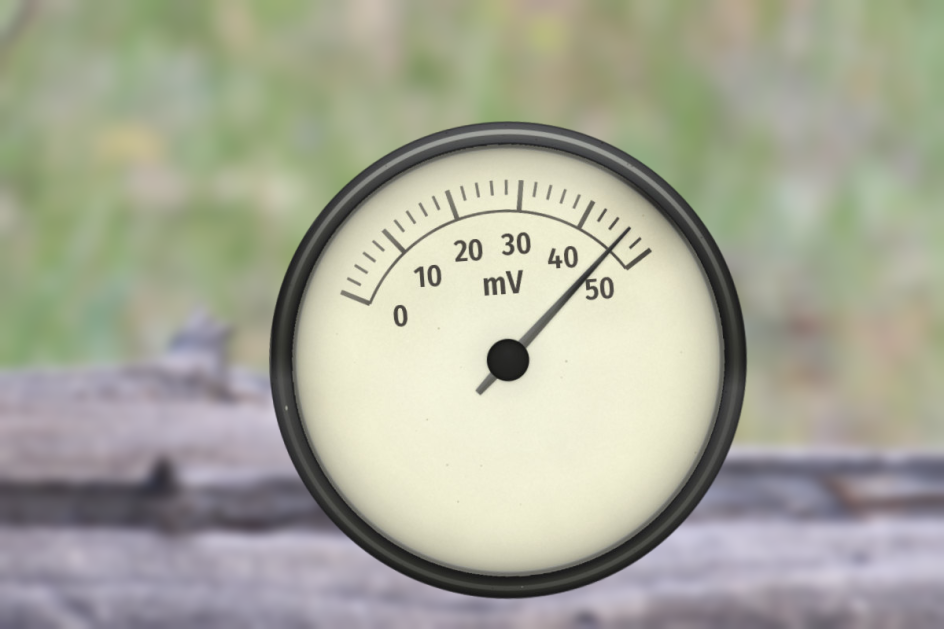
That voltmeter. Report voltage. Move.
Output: 46 mV
